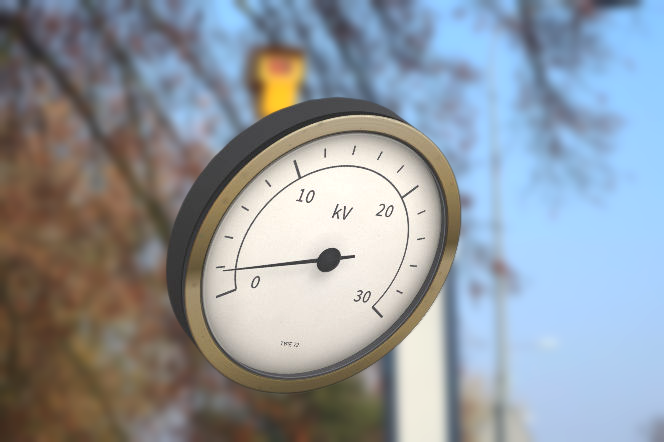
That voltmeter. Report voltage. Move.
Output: 2 kV
